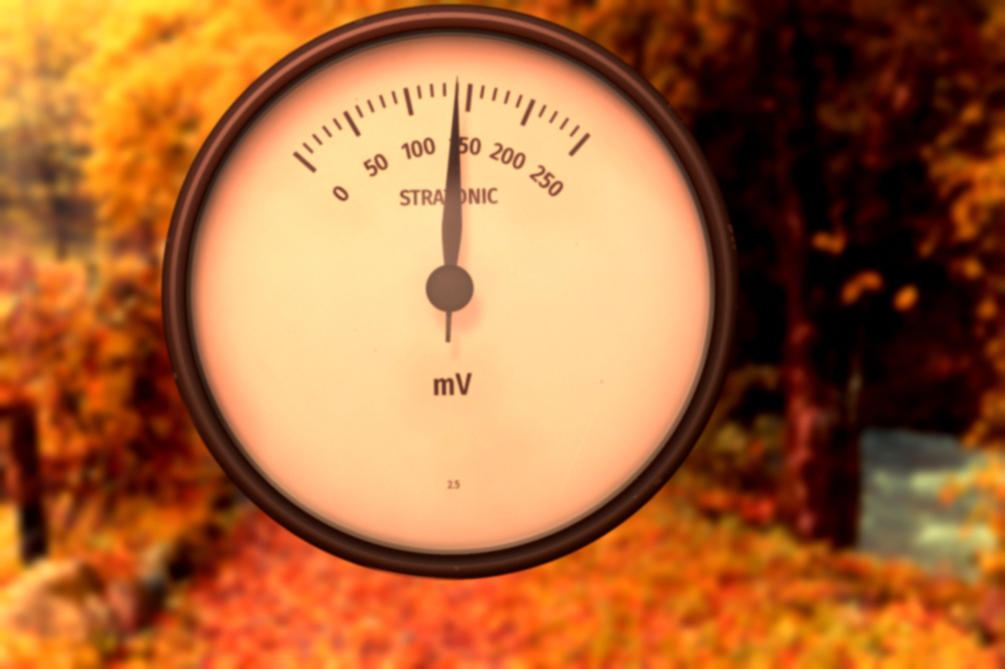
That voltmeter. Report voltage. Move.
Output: 140 mV
